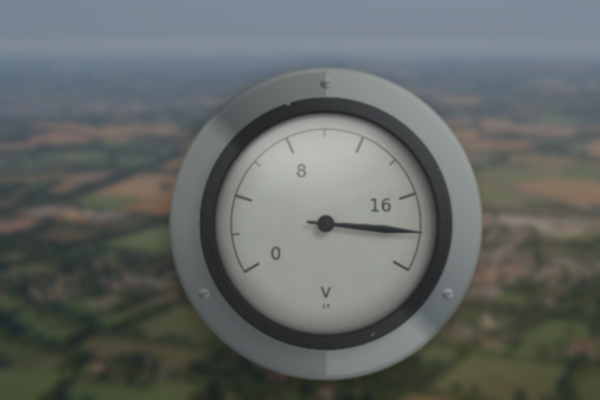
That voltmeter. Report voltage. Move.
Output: 18 V
